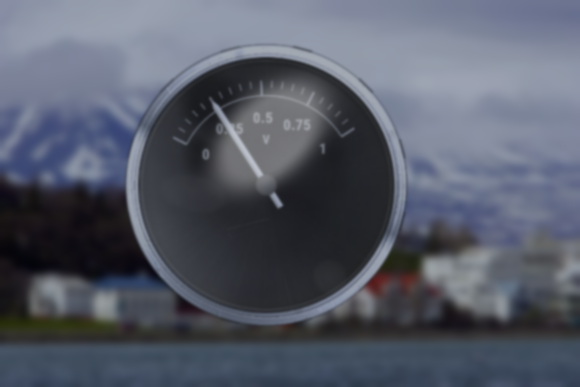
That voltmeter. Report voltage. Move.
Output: 0.25 V
